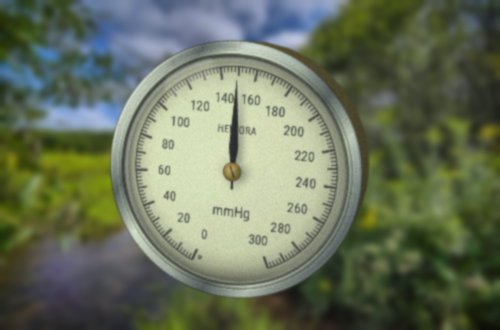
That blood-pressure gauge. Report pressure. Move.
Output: 150 mmHg
